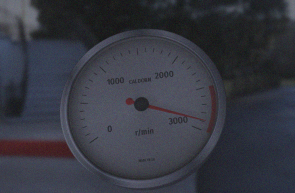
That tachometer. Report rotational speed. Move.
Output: 2900 rpm
